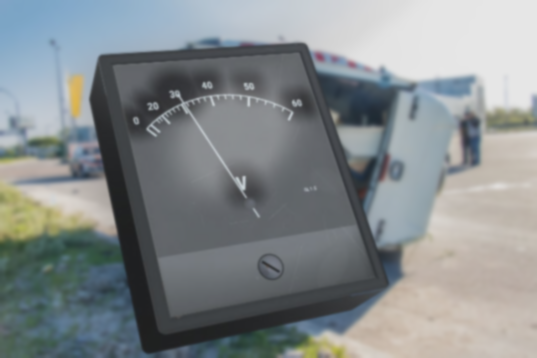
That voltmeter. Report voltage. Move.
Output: 30 V
